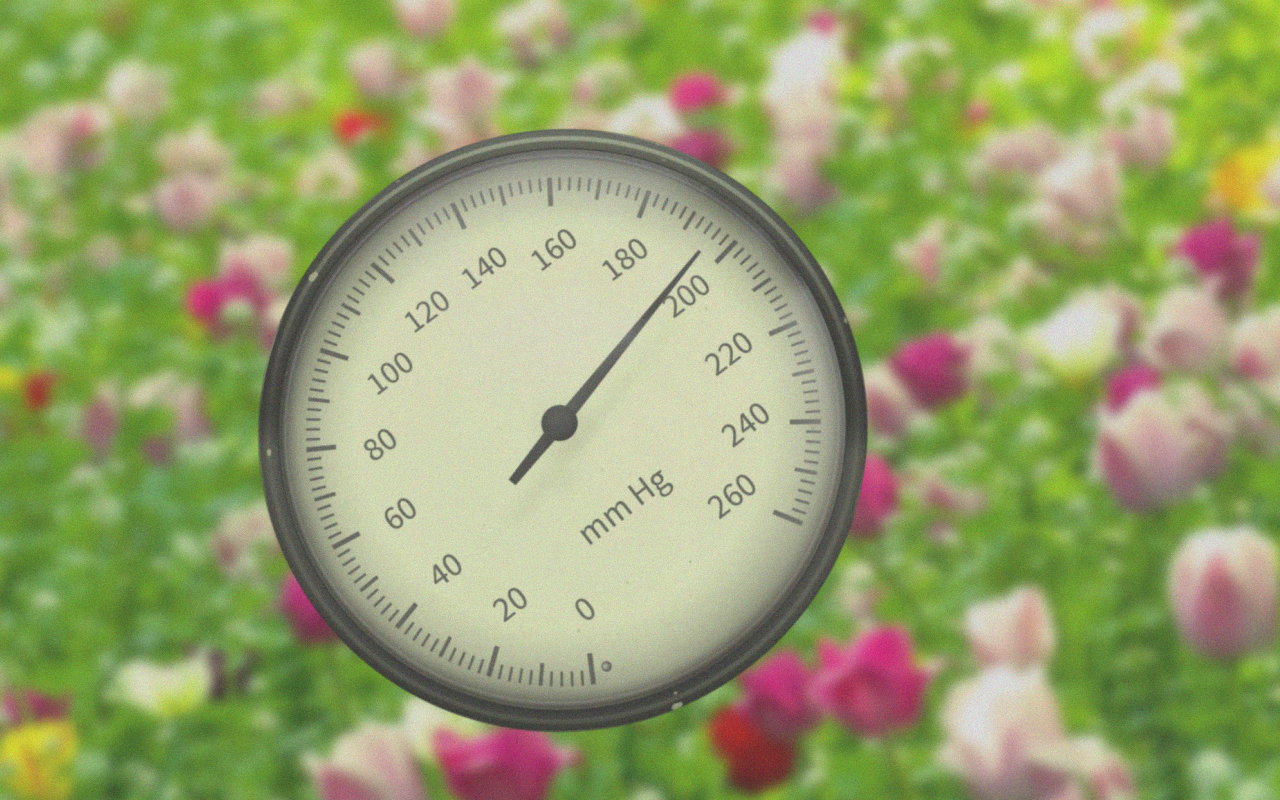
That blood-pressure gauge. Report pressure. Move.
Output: 196 mmHg
